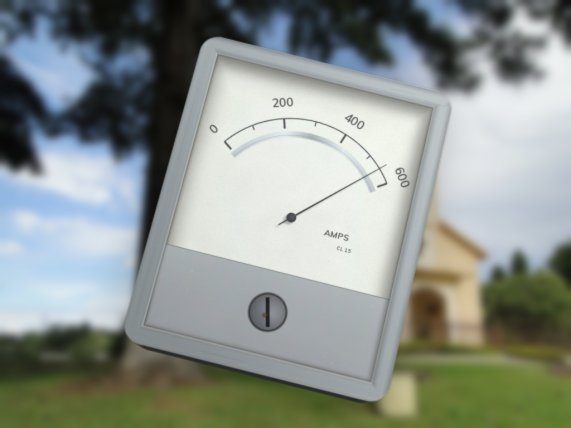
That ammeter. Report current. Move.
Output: 550 A
